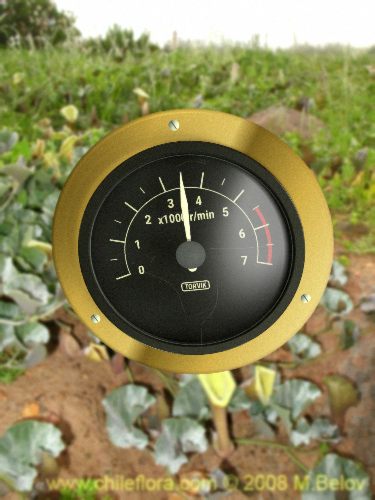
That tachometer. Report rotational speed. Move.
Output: 3500 rpm
